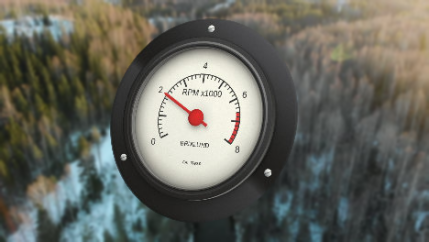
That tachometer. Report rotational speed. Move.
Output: 2000 rpm
